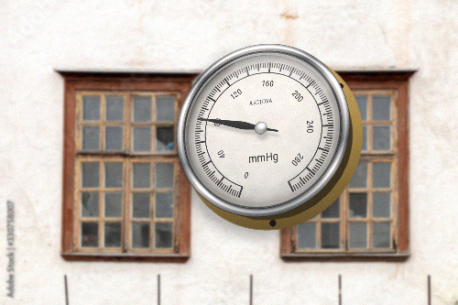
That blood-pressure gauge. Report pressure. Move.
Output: 80 mmHg
